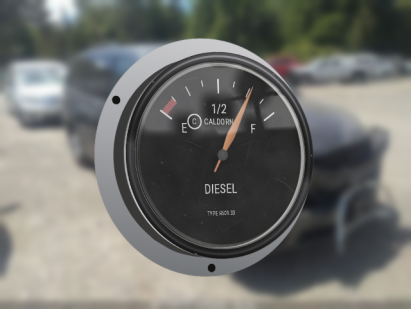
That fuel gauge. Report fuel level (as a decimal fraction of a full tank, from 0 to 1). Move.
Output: 0.75
